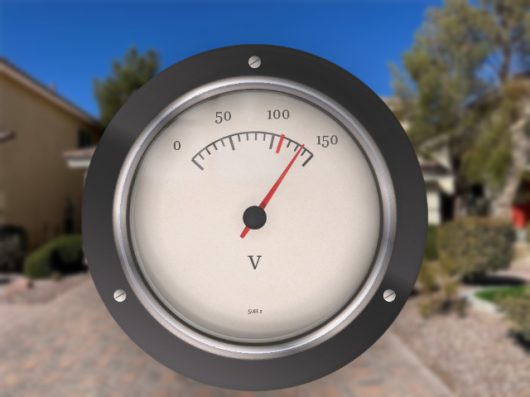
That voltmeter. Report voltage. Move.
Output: 135 V
